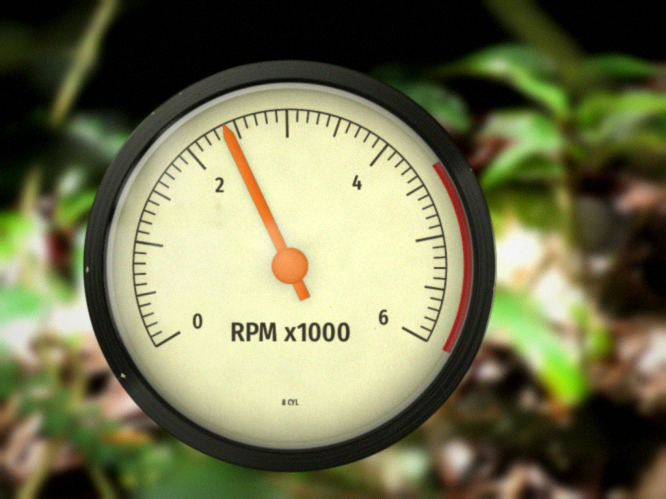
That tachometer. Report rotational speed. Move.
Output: 2400 rpm
